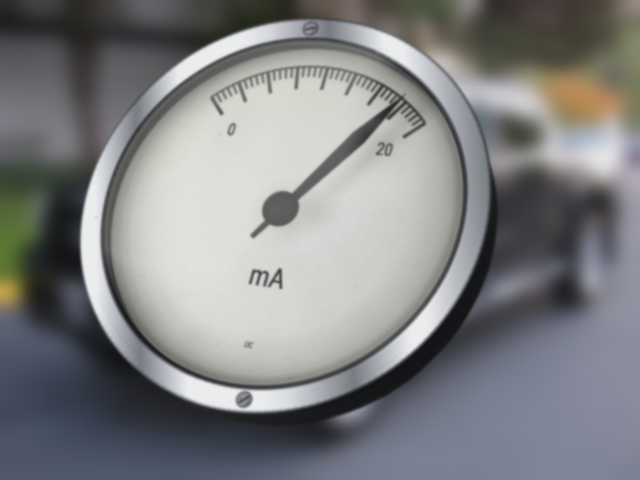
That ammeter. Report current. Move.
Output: 17.5 mA
